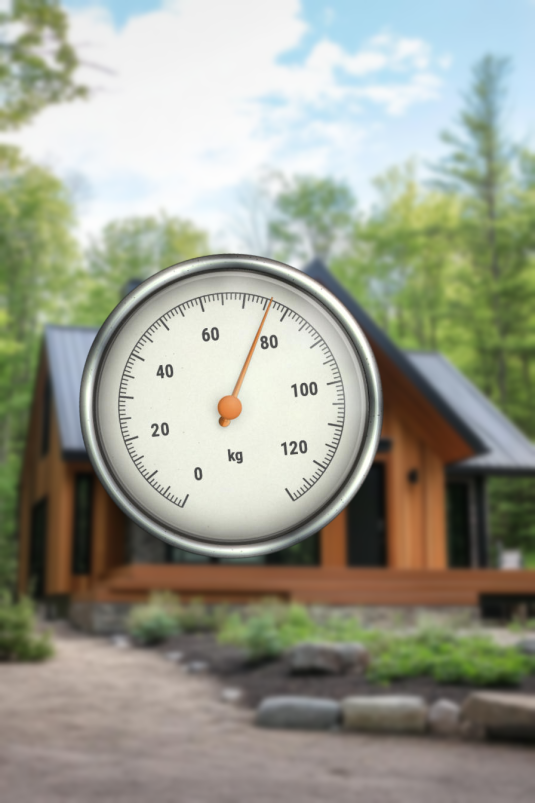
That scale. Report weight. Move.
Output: 76 kg
